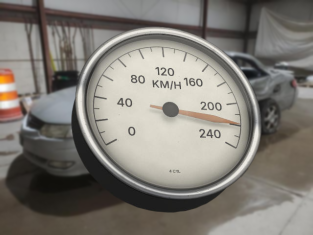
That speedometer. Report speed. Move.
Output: 220 km/h
